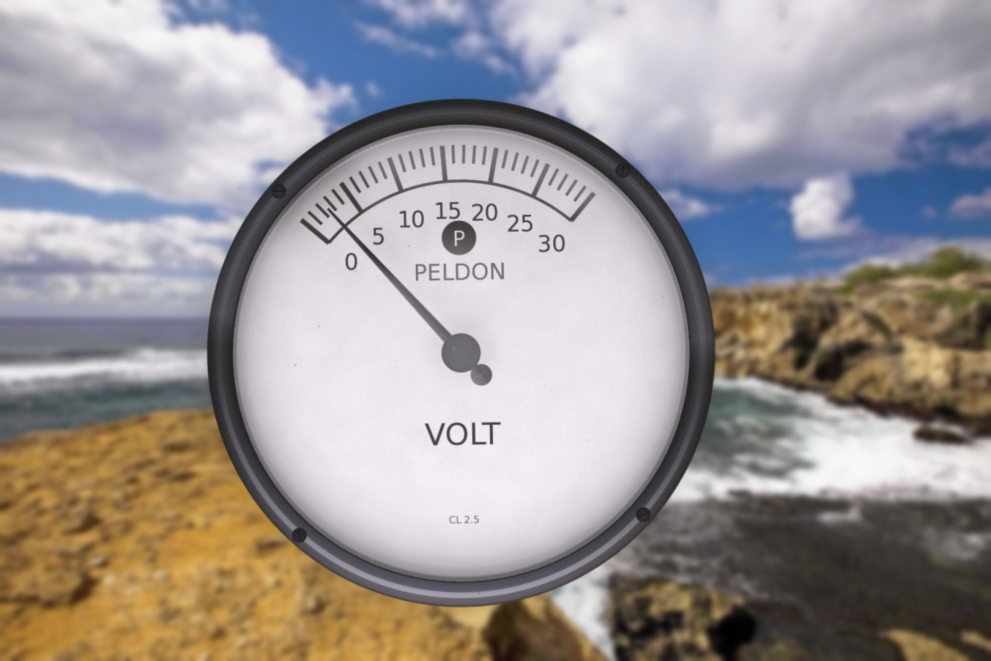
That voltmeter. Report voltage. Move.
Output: 2.5 V
